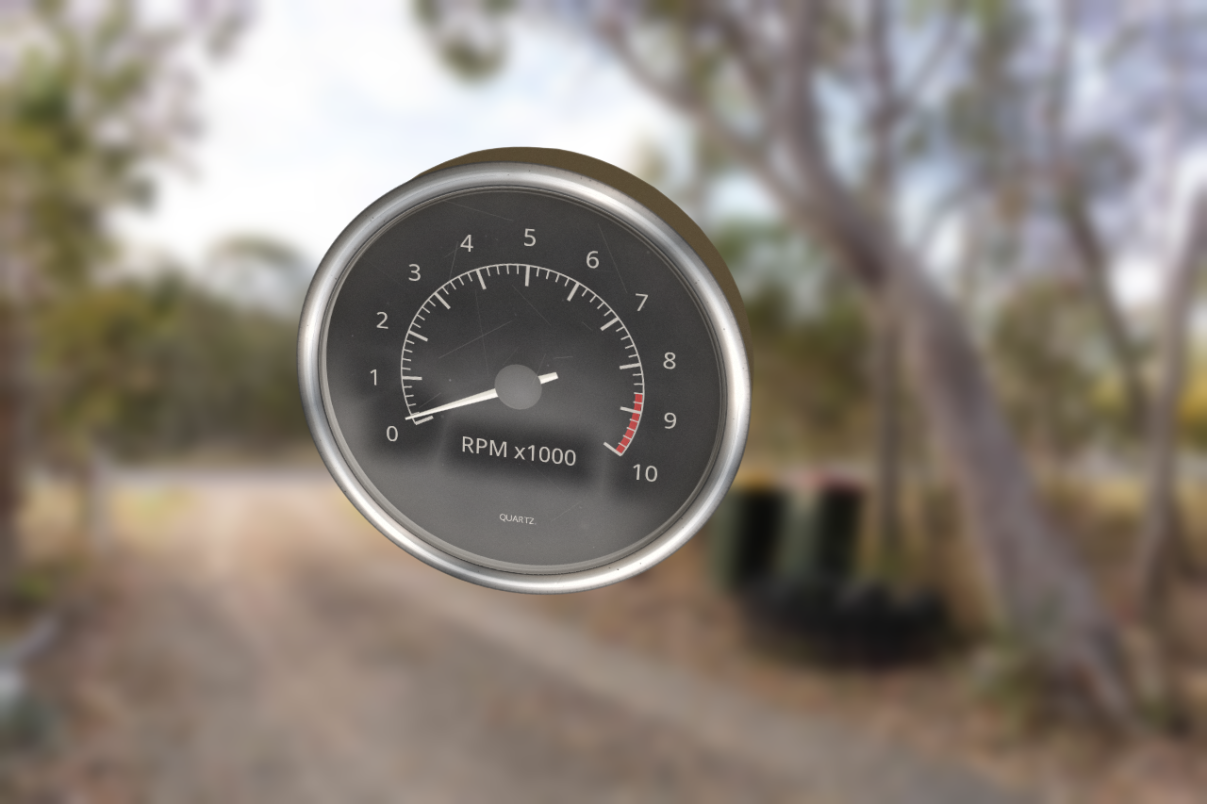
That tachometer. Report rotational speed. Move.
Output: 200 rpm
